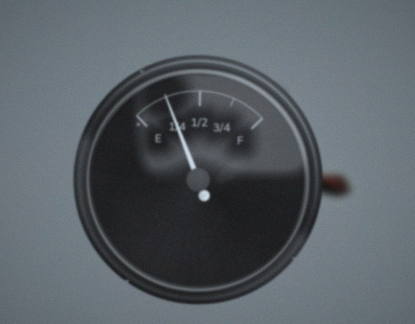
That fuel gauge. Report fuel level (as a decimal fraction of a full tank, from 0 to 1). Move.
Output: 0.25
